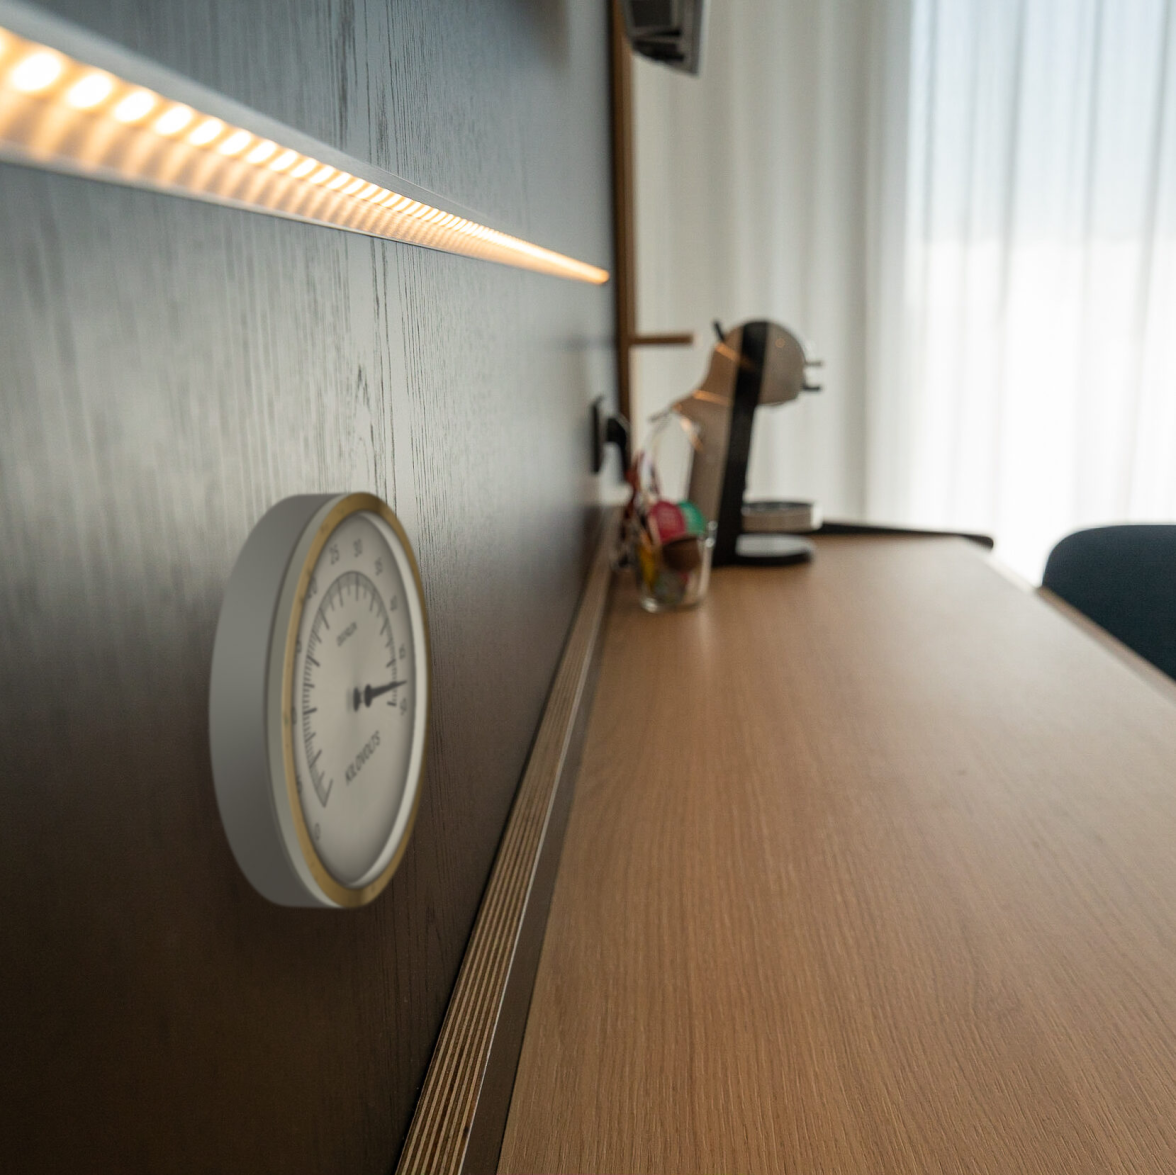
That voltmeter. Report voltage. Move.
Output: 47.5 kV
